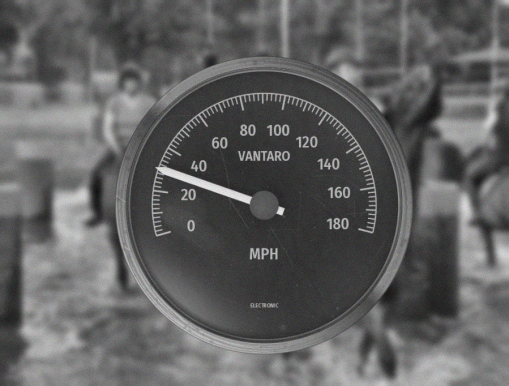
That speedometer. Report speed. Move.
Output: 30 mph
